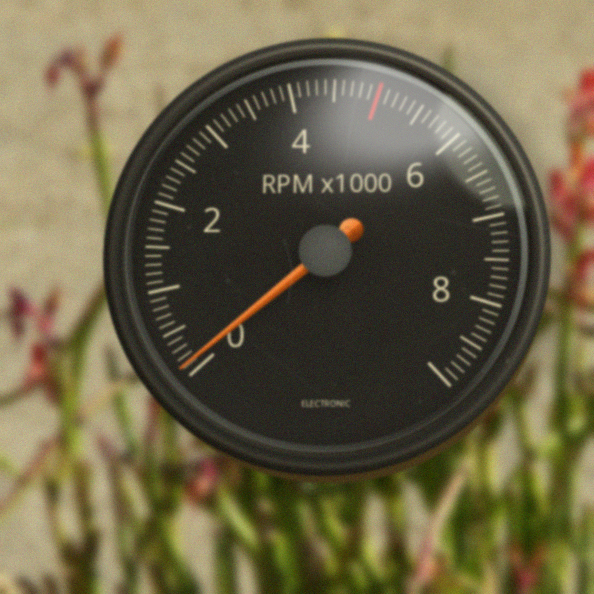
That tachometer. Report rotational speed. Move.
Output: 100 rpm
